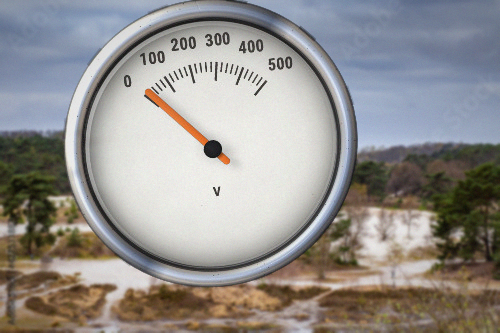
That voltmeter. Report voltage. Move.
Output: 20 V
